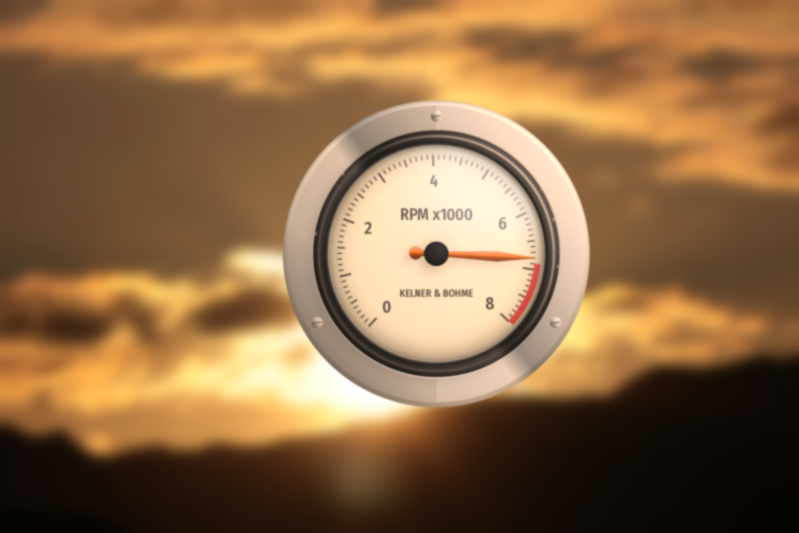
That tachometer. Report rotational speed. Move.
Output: 6800 rpm
